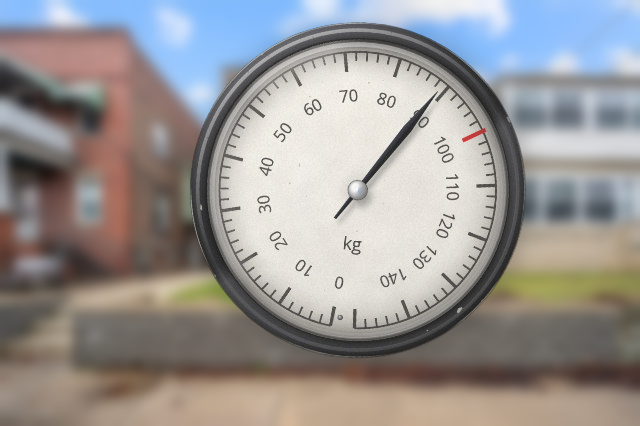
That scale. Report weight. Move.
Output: 89 kg
